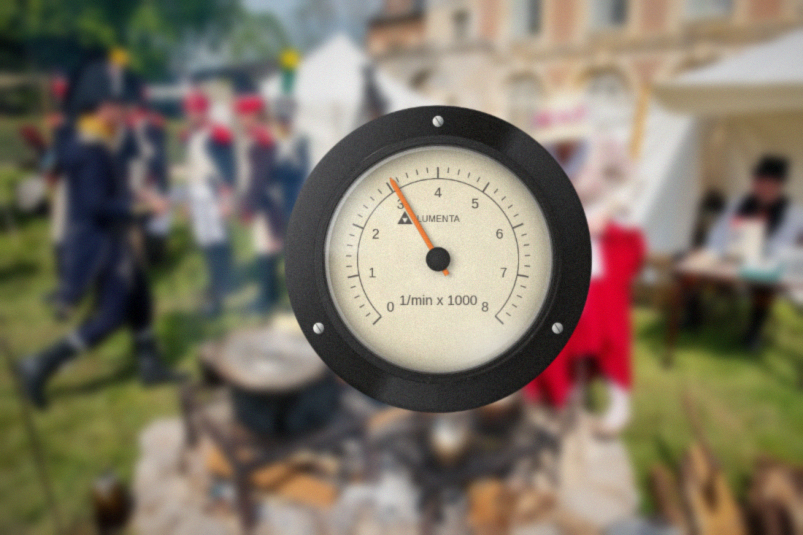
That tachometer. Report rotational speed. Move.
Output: 3100 rpm
